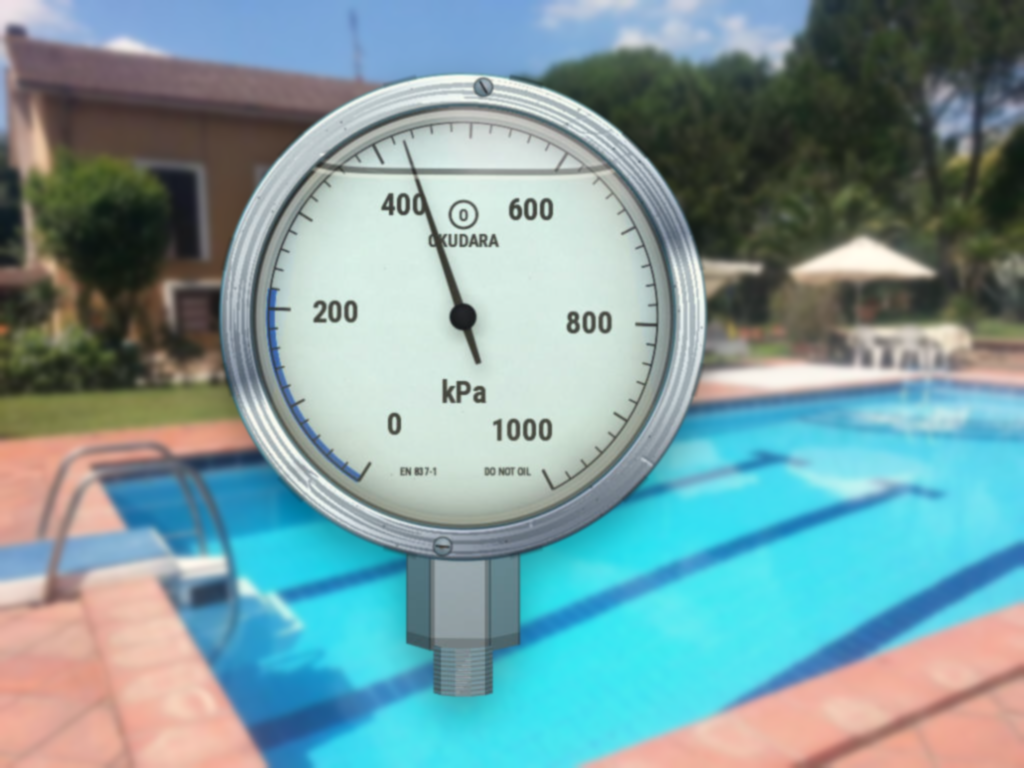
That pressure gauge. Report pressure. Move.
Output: 430 kPa
